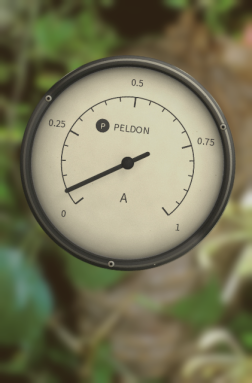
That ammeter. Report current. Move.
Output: 0.05 A
